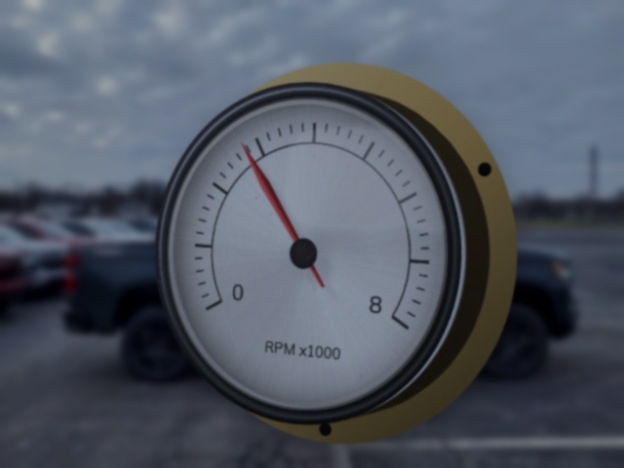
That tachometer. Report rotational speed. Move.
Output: 2800 rpm
